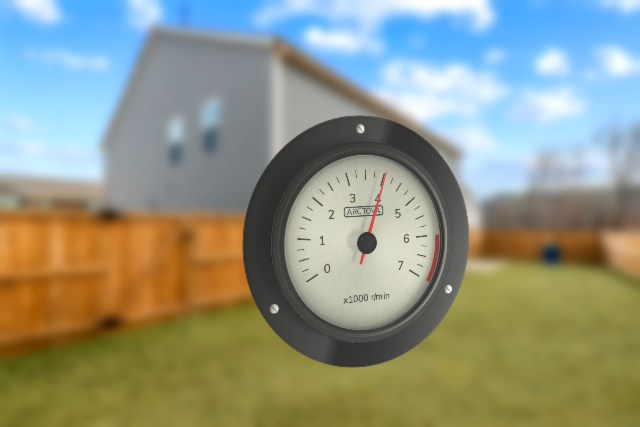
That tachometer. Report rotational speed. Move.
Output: 4000 rpm
